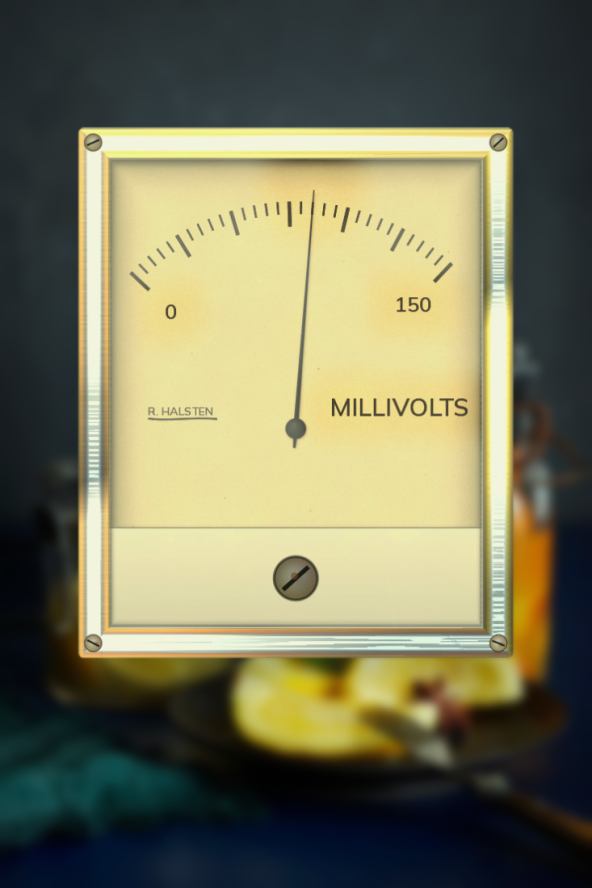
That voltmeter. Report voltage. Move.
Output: 85 mV
